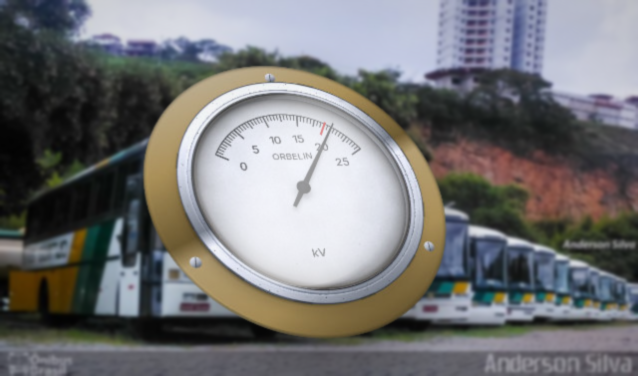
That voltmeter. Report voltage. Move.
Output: 20 kV
